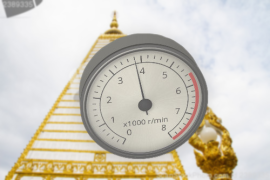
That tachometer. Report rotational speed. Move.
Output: 3800 rpm
